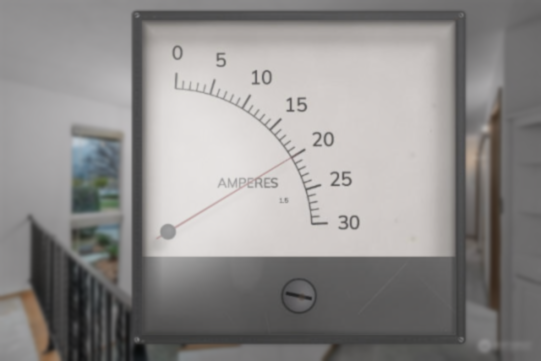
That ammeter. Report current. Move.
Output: 20 A
